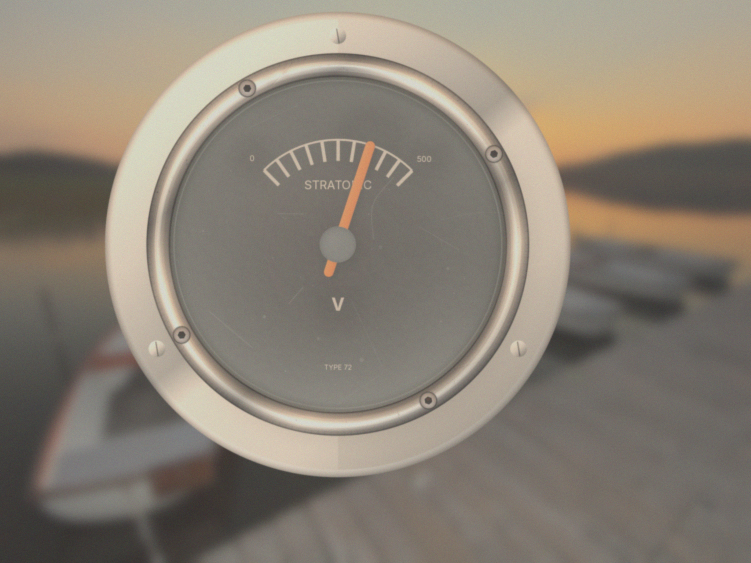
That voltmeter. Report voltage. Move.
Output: 350 V
